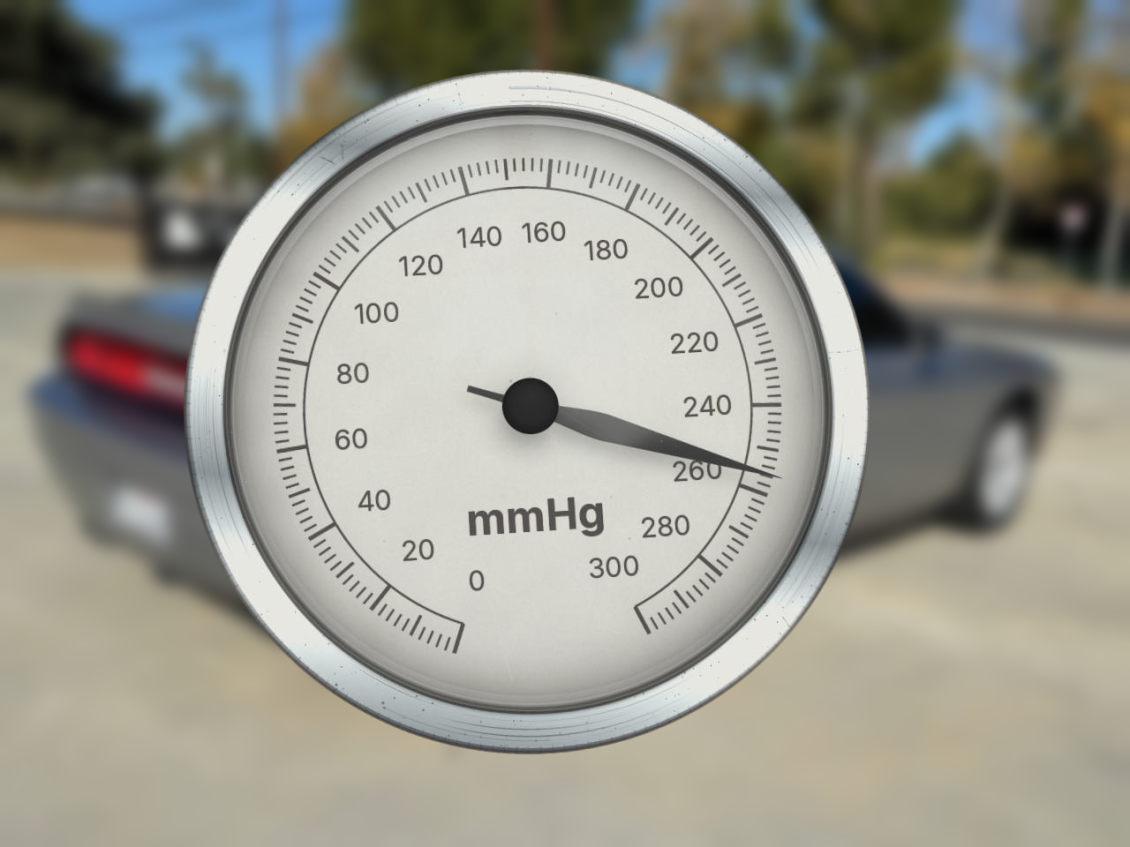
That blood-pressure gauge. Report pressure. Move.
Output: 256 mmHg
